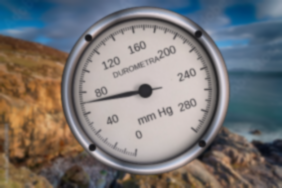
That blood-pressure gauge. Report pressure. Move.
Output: 70 mmHg
